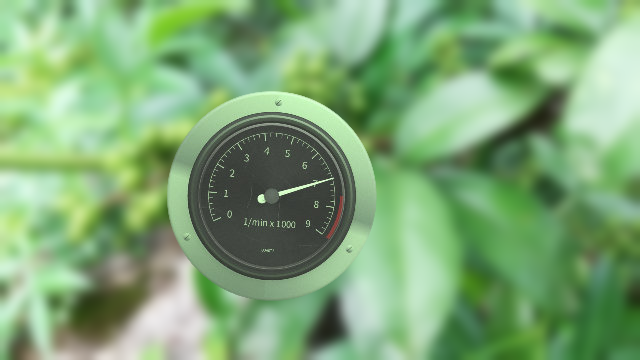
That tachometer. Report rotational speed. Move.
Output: 7000 rpm
